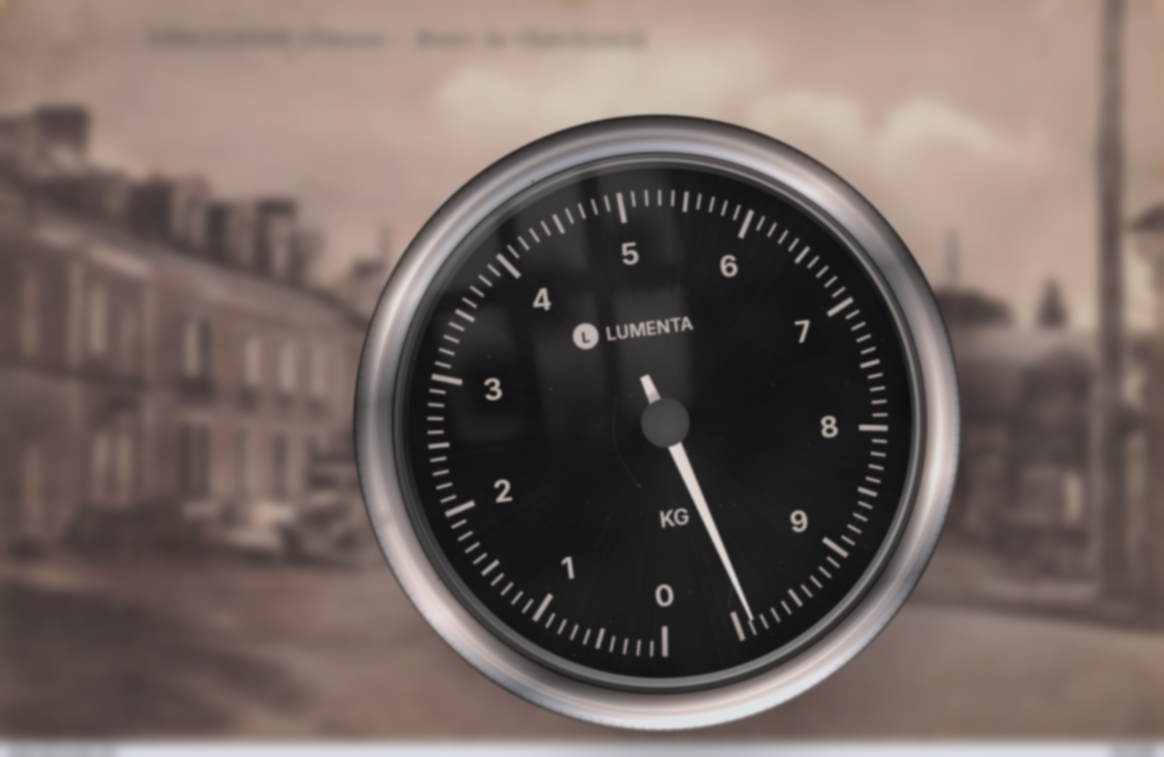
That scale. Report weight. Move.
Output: 9.9 kg
